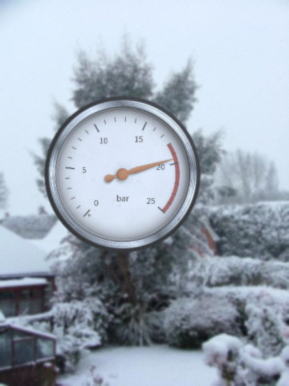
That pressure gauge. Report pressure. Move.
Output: 19.5 bar
